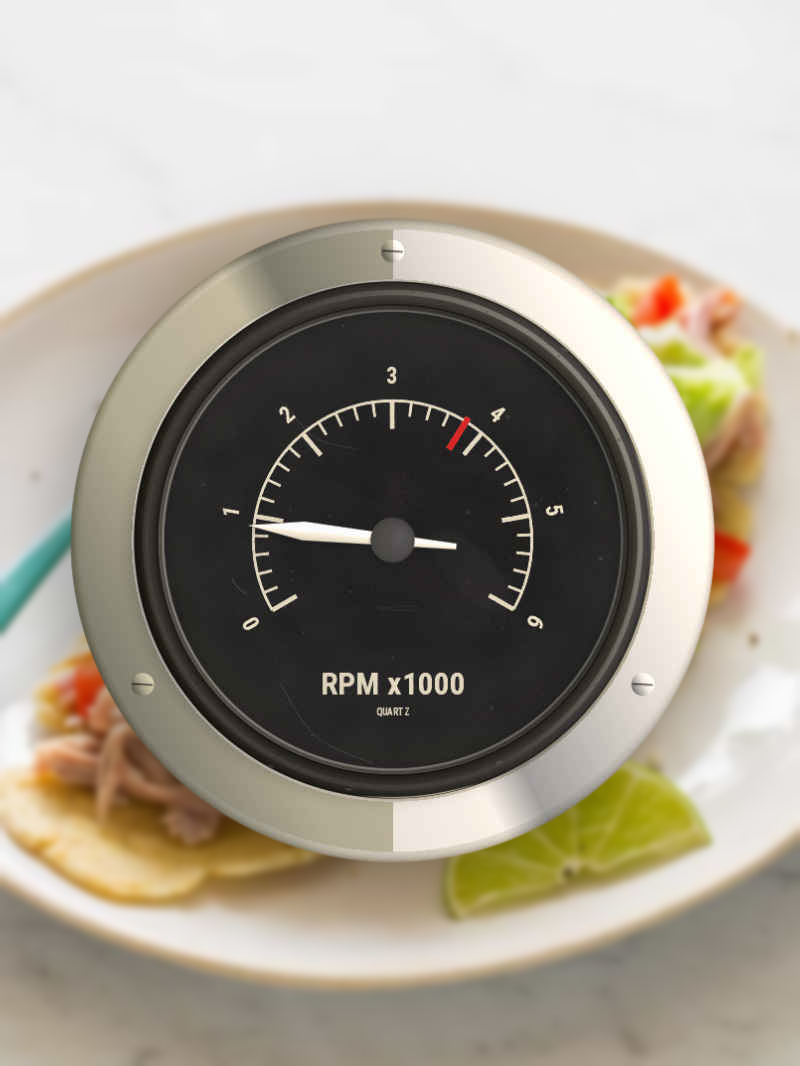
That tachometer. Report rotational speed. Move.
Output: 900 rpm
